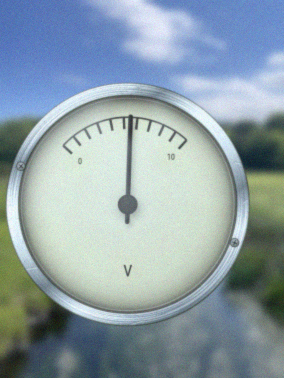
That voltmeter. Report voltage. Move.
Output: 5.5 V
